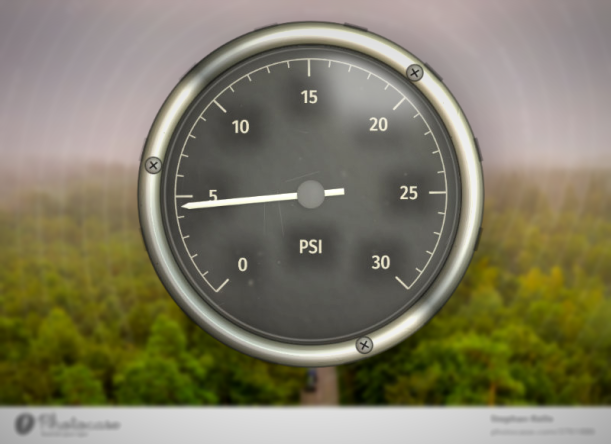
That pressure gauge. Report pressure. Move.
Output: 4.5 psi
